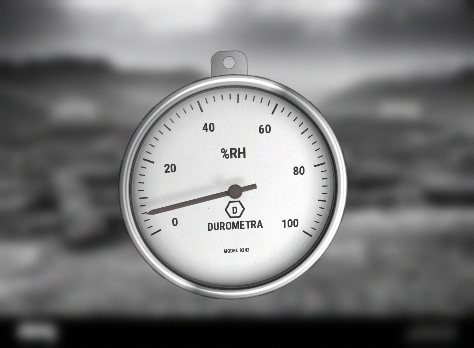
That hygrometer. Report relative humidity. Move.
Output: 6 %
